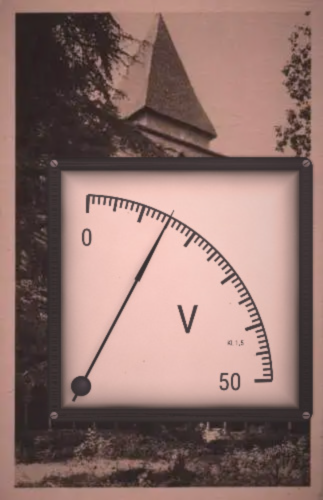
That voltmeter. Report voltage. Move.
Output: 15 V
